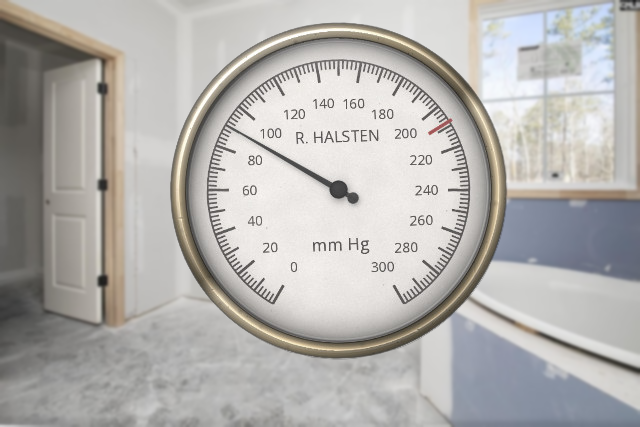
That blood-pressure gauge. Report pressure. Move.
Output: 90 mmHg
